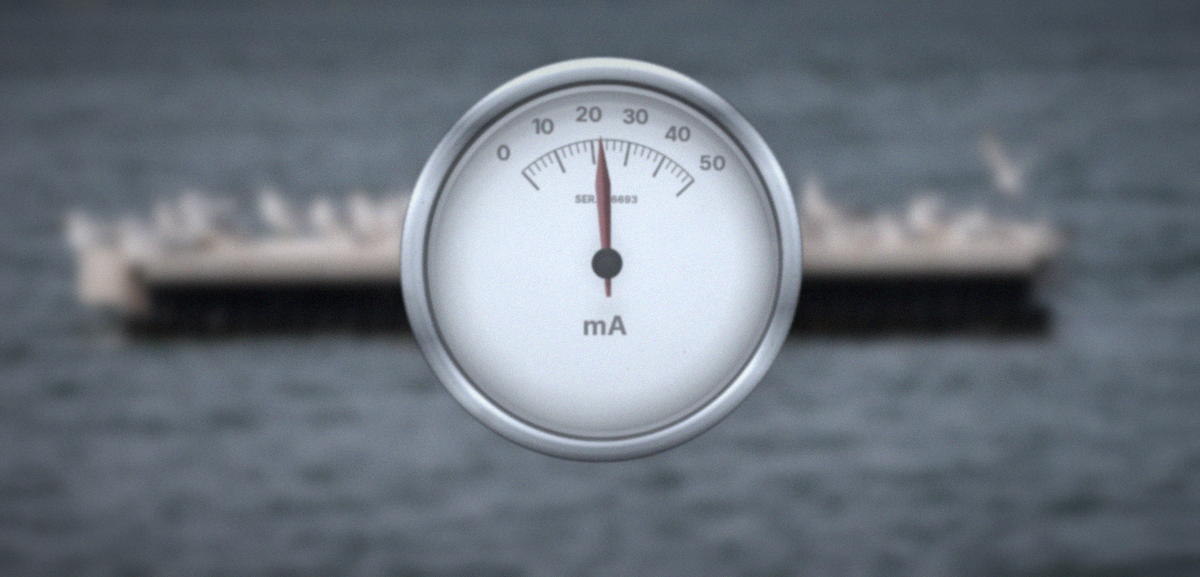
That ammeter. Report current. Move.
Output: 22 mA
